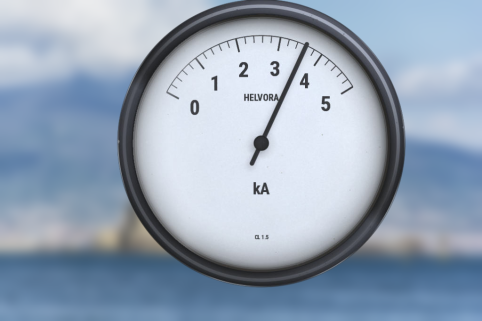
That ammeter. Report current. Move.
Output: 3.6 kA
